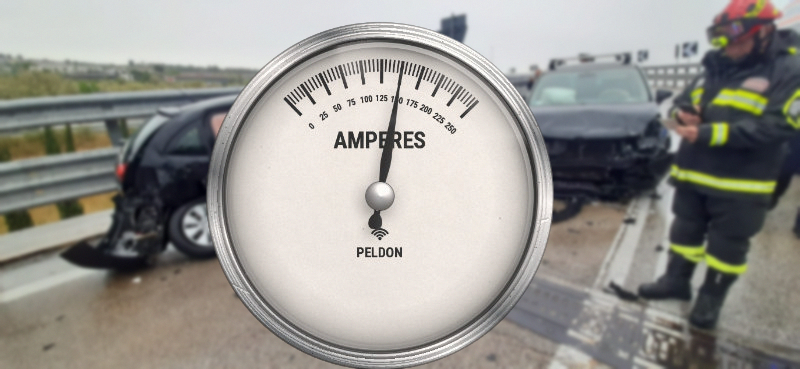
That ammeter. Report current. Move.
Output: 150 A
